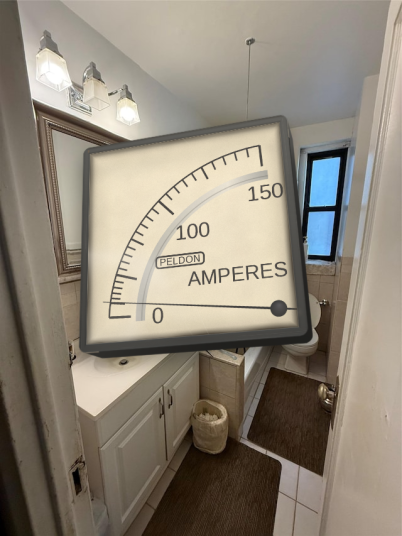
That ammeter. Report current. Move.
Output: 25 A
